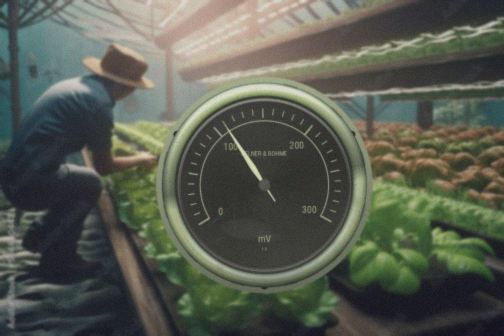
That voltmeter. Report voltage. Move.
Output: 110 mV
